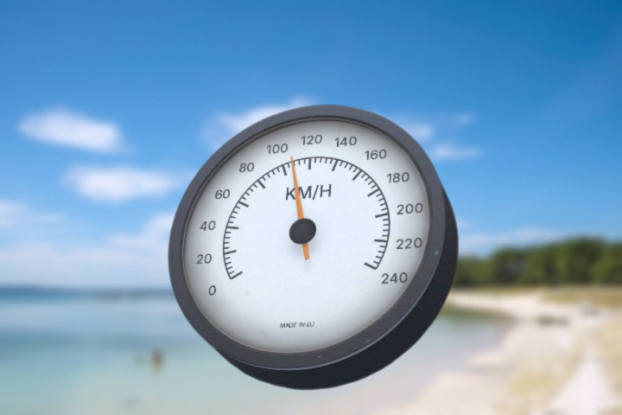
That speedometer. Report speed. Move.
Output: 108 km/h
